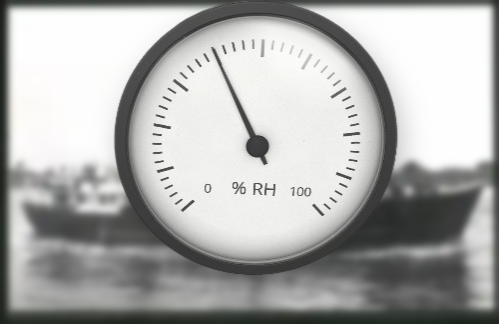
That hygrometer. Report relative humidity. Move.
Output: 40 %
